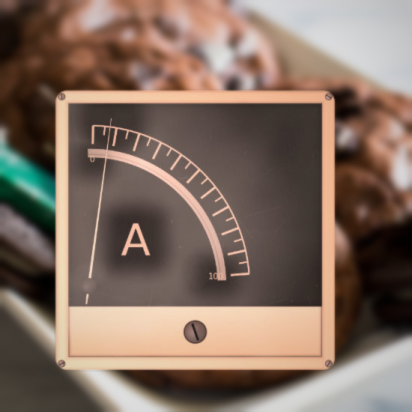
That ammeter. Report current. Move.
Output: 7.5 A
